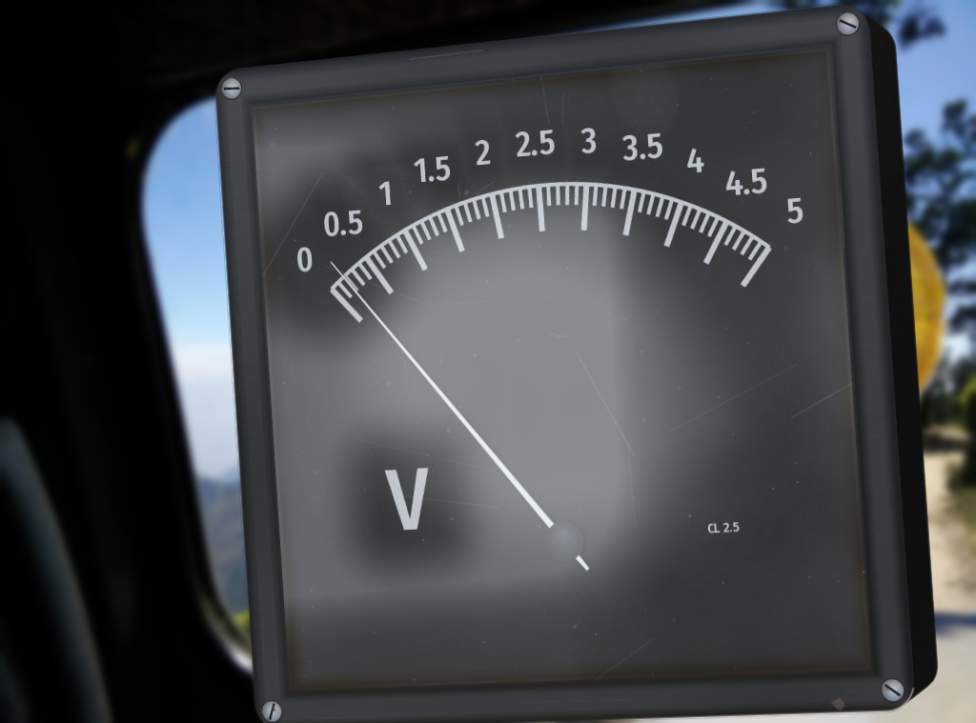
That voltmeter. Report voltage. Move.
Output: 0.2 V
